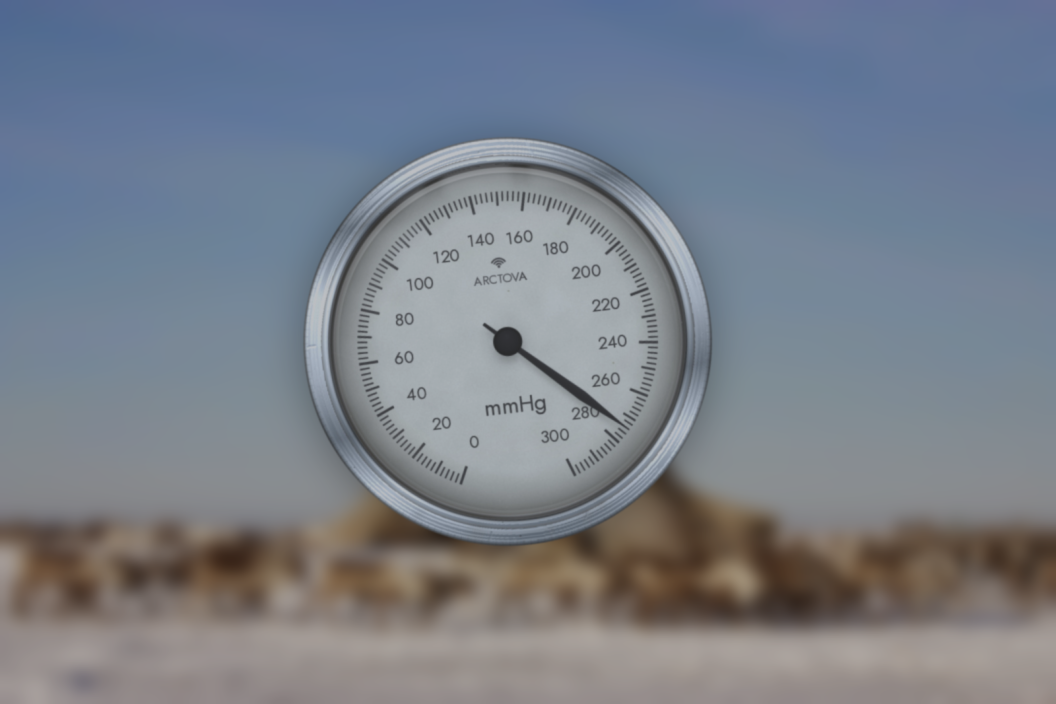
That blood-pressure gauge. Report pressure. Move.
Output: 274 mmHg
